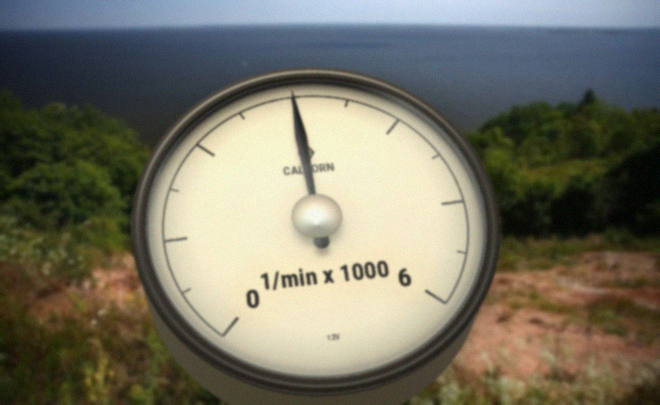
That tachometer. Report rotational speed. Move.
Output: 3000 rpm
